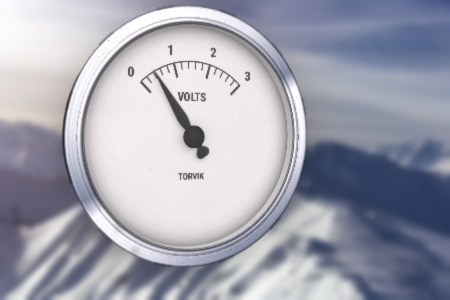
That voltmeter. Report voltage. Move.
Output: 0.4 V
